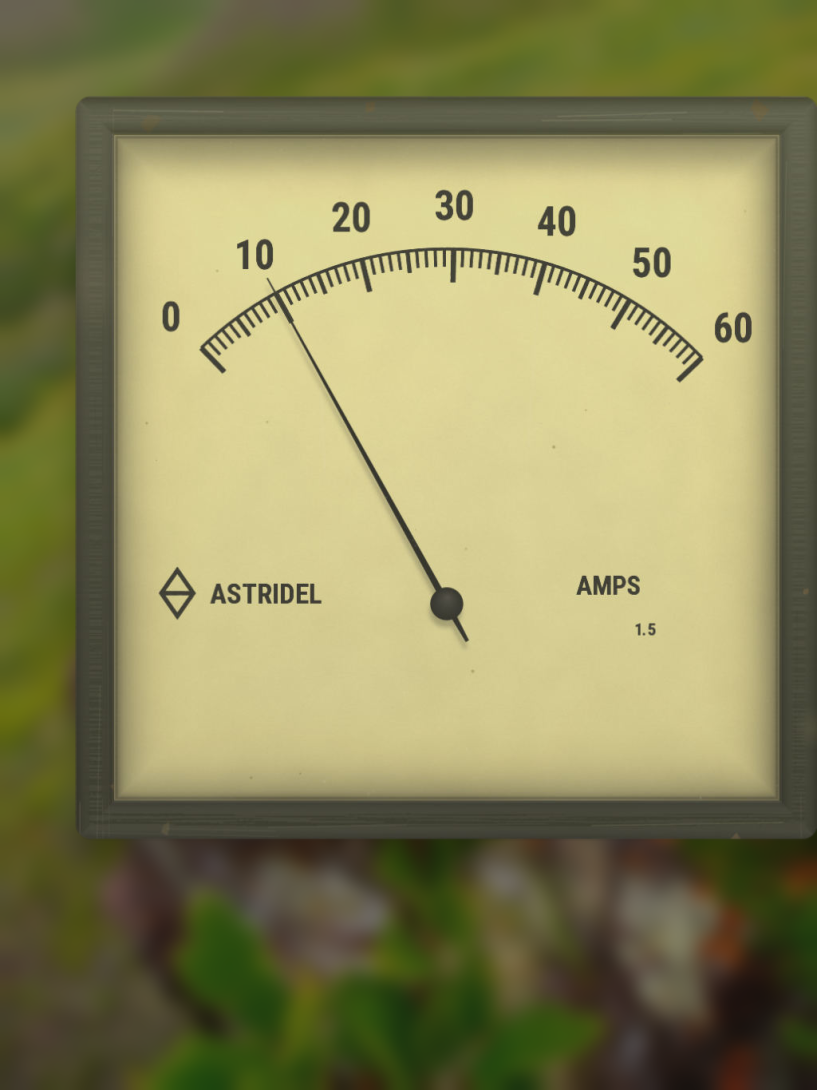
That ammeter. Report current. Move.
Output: 10 A
